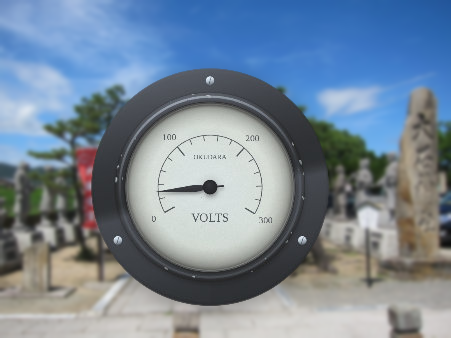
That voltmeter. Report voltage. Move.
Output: 30 V
